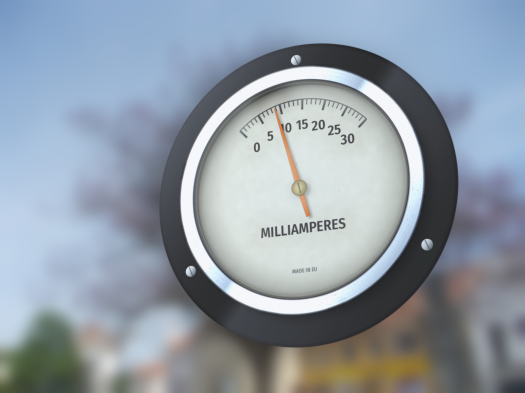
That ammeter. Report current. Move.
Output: 9 mA
